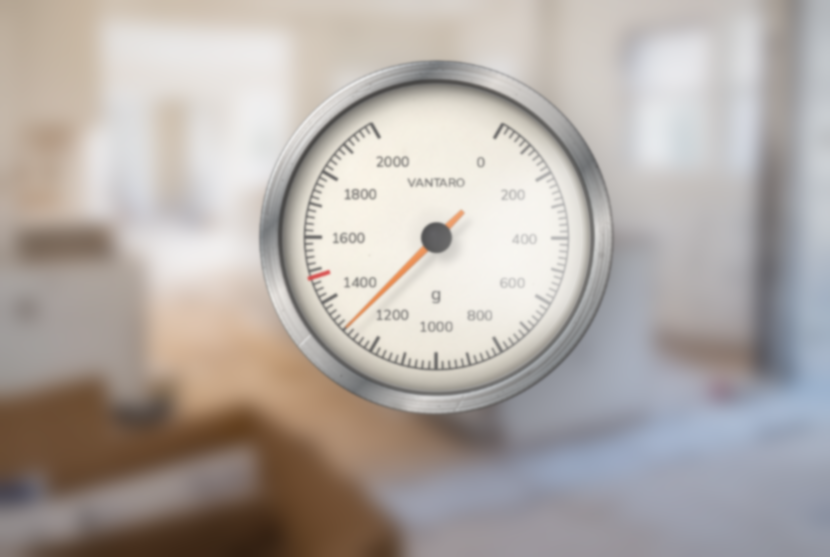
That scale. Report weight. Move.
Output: 1300 g
